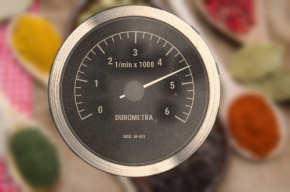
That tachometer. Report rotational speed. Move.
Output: 4600 rpm
